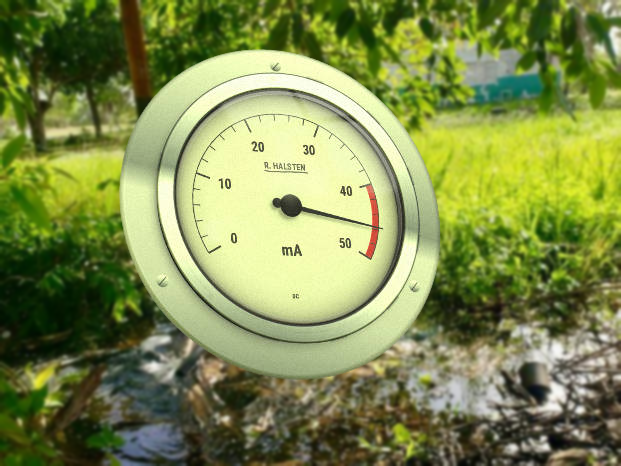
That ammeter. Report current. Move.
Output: 46 mA
